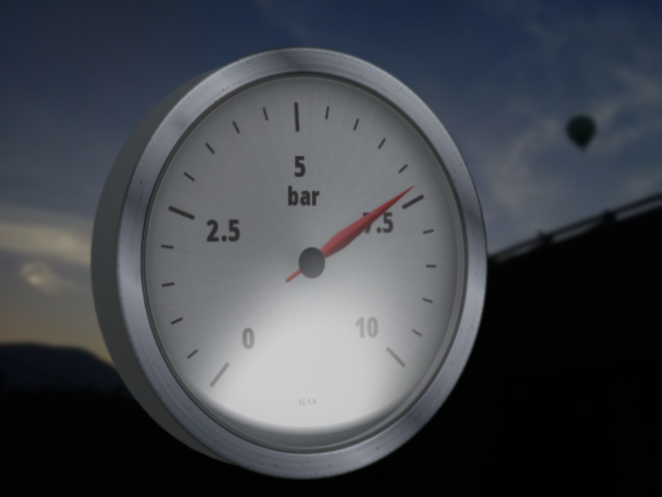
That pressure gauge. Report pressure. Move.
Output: 7.25 bar
